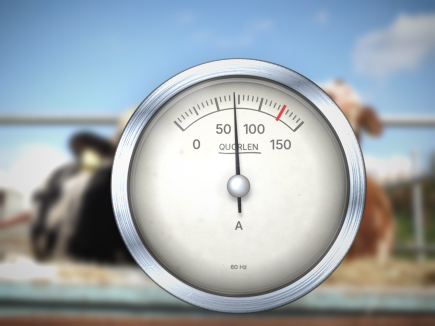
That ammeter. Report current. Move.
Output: 70 A
